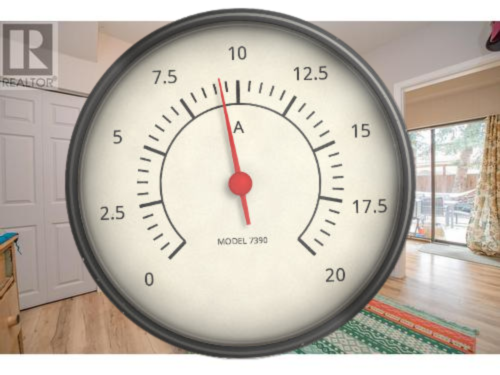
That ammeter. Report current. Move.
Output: 9.25 A
